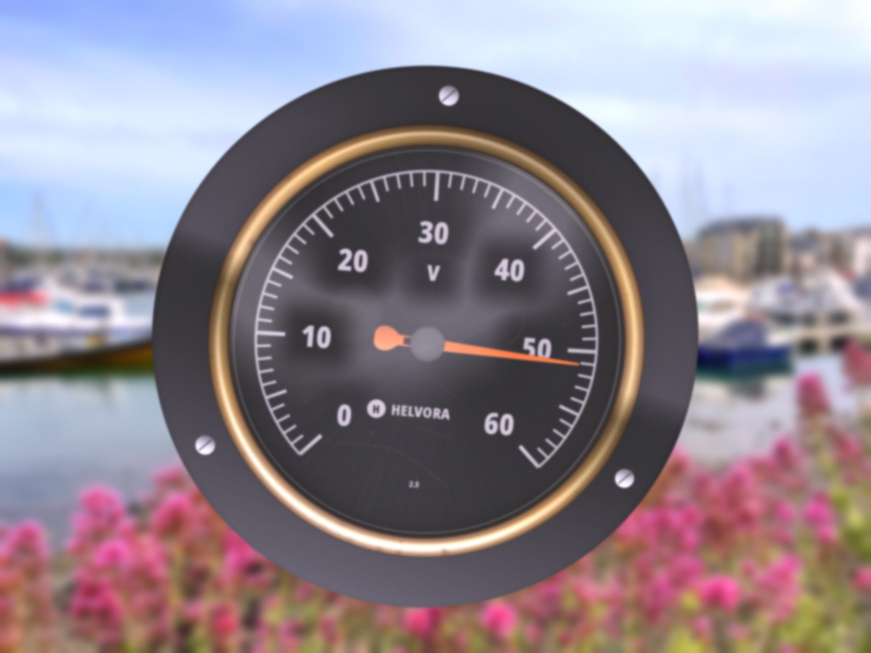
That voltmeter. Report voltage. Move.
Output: 51 V
